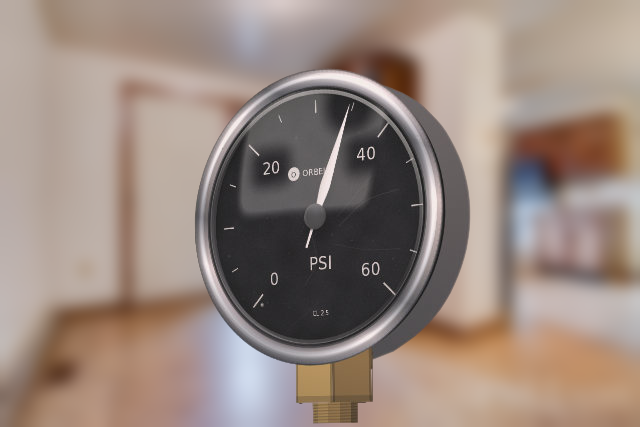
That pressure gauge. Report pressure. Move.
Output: 35 psi
